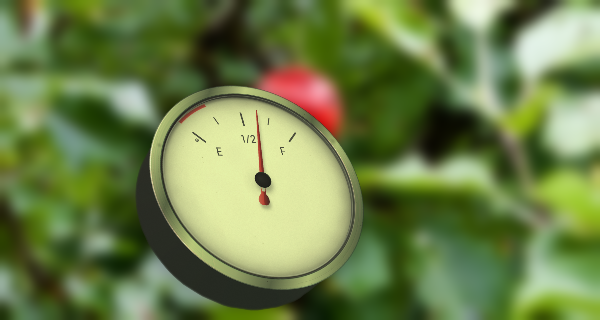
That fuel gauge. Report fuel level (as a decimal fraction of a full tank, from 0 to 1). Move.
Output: 0.625
